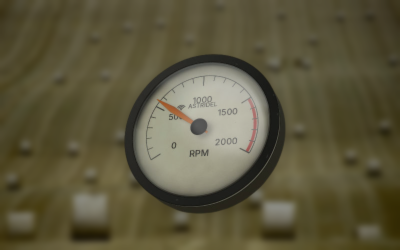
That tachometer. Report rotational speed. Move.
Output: 550 rpm
